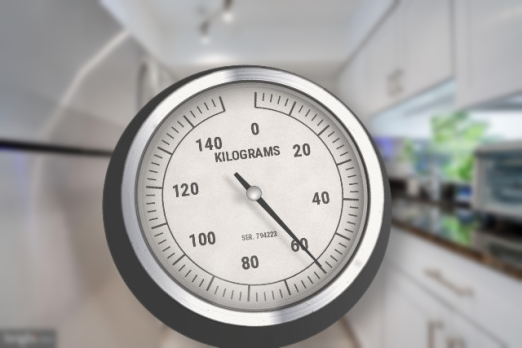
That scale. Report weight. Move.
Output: 60 kg
